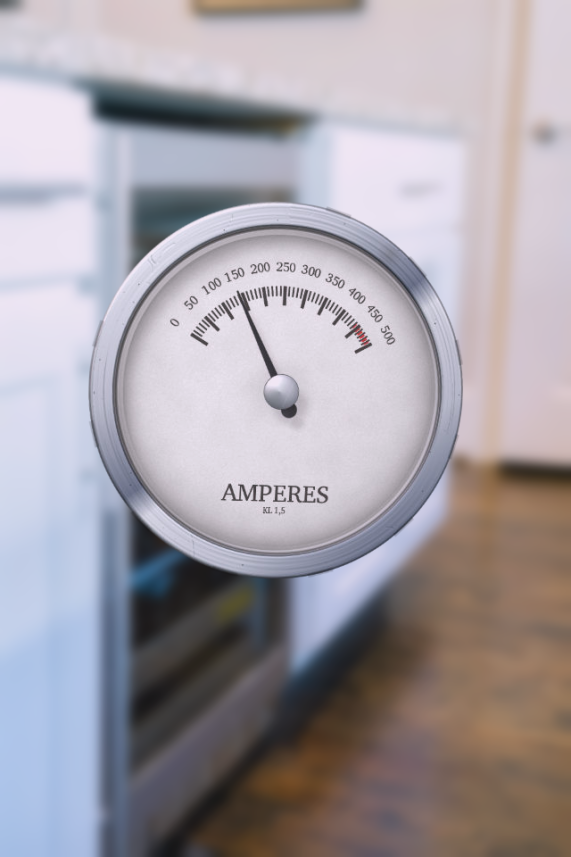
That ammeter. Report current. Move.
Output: 140 A
